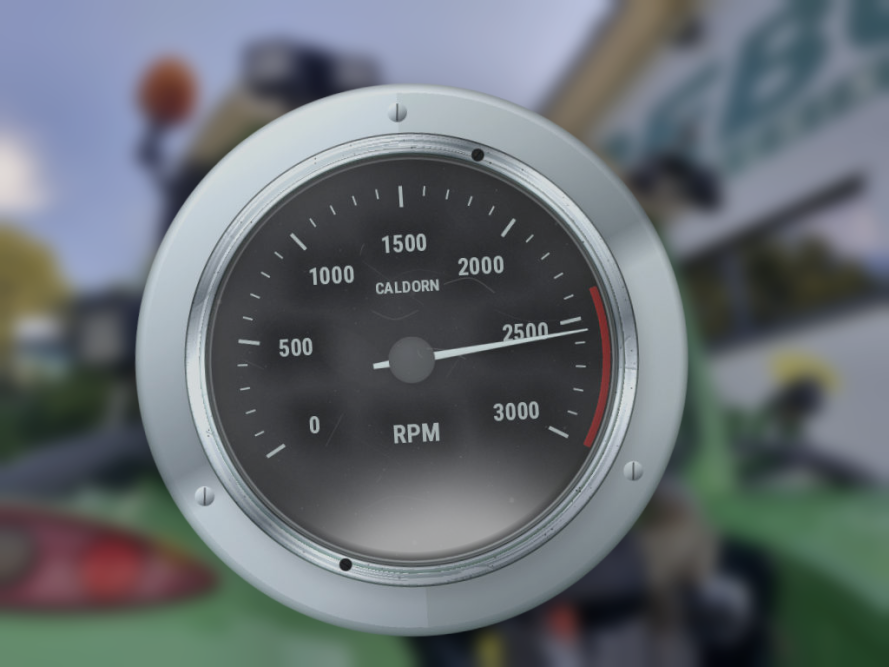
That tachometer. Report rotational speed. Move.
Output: 2550 rpm
